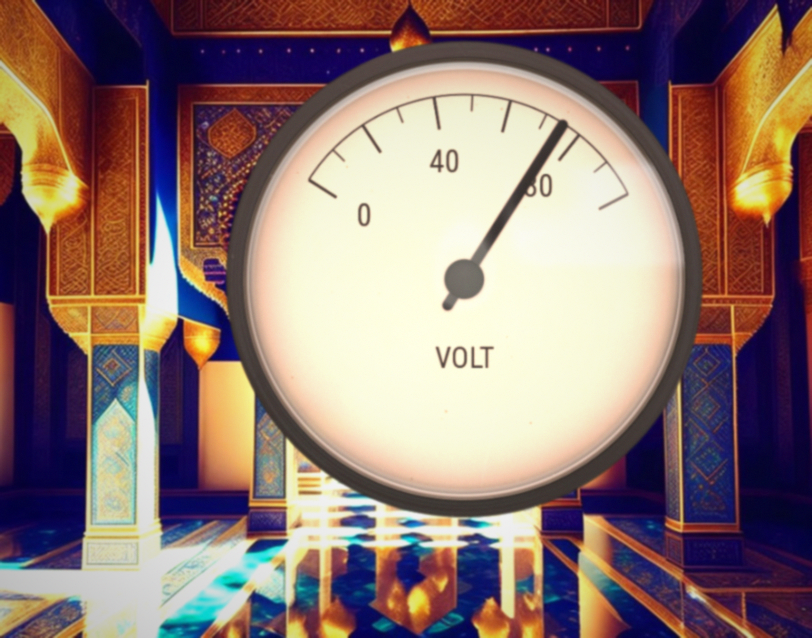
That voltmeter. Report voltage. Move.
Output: 75 V
